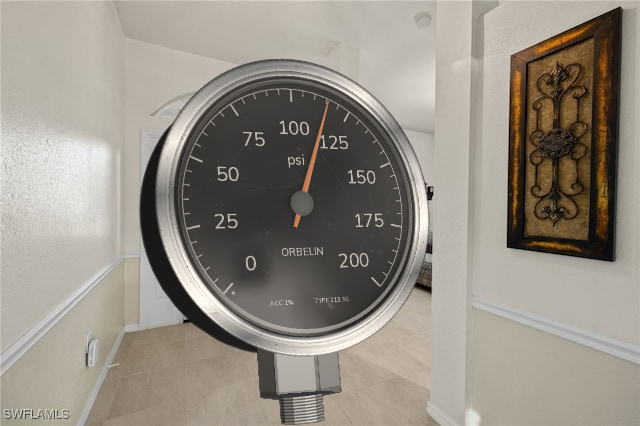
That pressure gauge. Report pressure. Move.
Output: 115 psi
